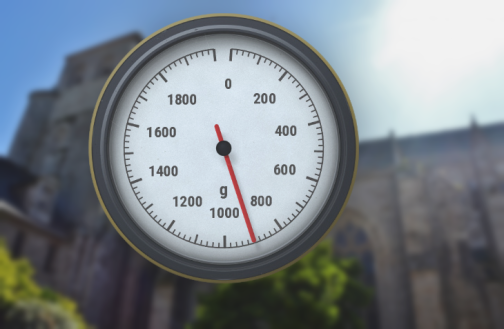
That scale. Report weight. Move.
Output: 900 g
